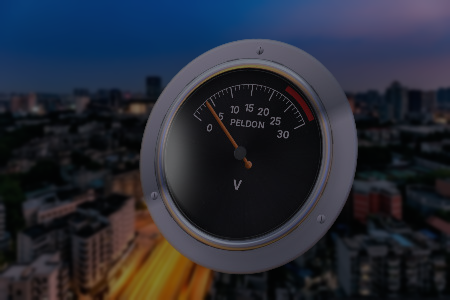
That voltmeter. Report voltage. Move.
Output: 4 V
